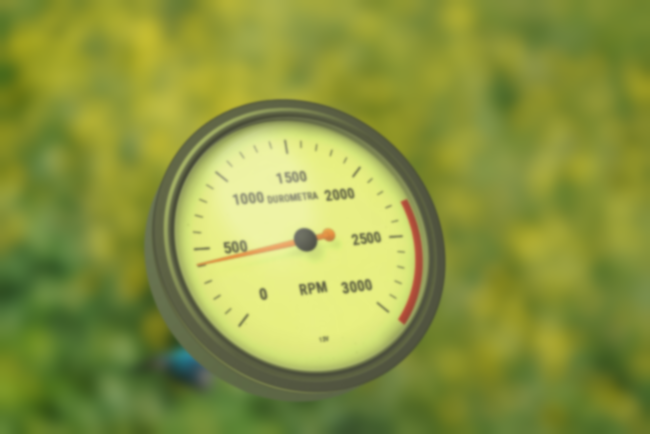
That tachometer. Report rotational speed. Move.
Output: 400 rpm
